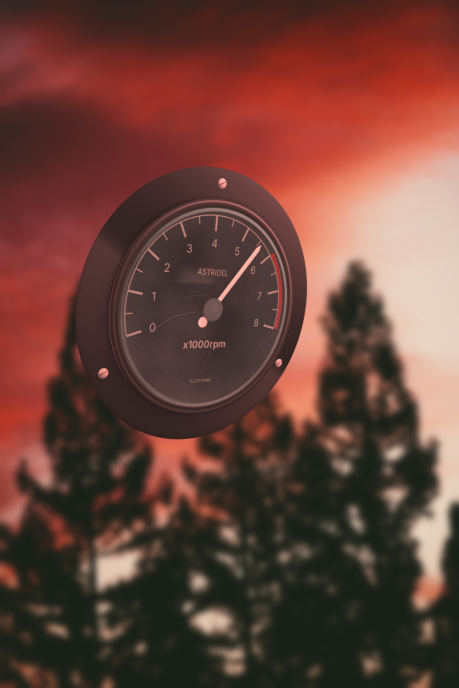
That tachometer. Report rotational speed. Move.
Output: 5500 rpm
